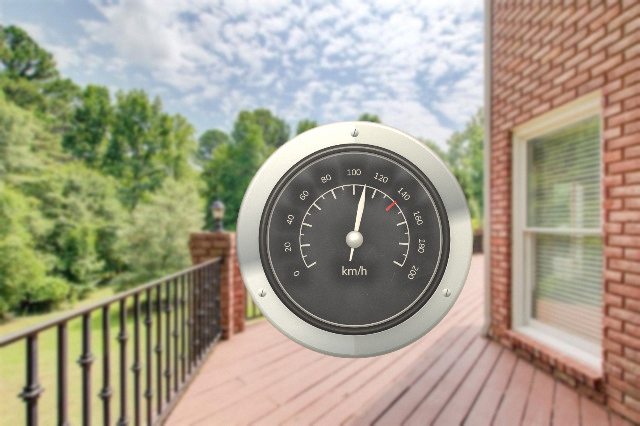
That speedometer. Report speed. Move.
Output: 110 km/h
